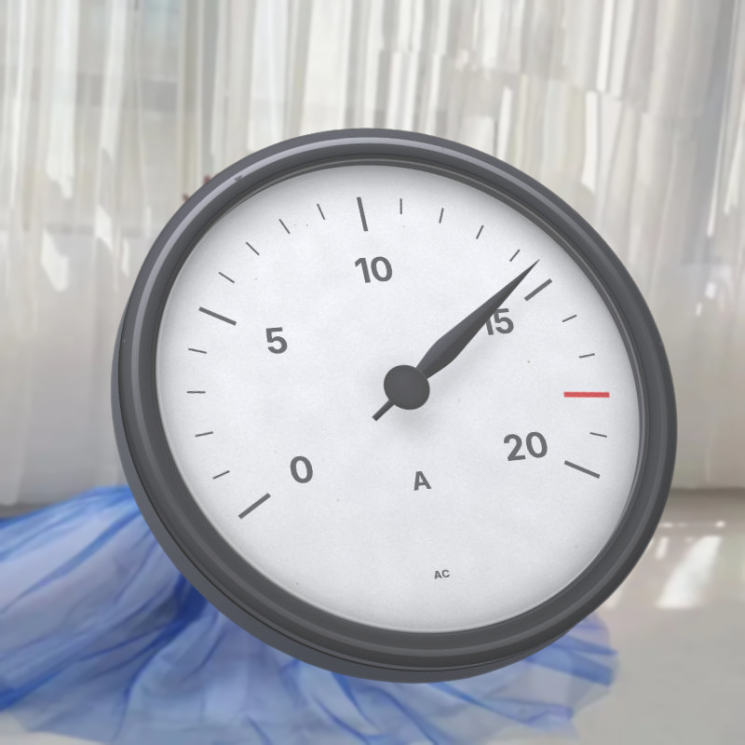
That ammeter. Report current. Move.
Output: 14.5 A
